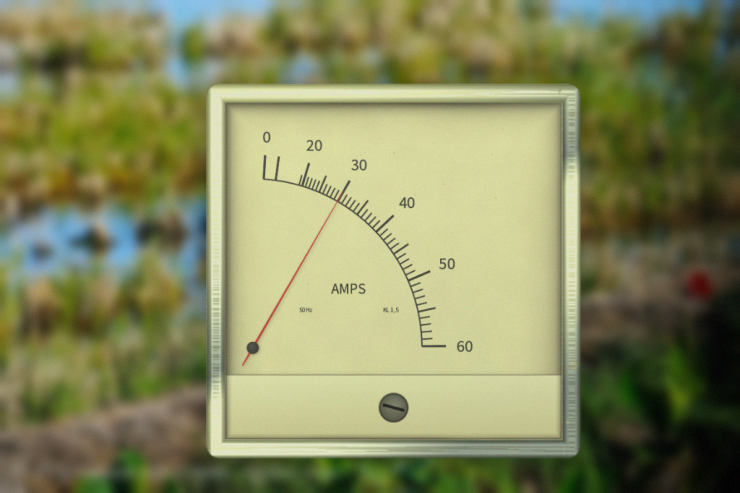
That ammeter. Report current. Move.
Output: 30 A
